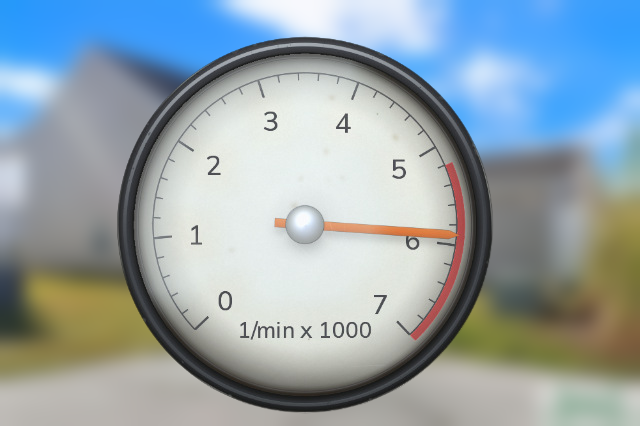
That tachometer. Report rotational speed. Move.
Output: 5900 rpm
